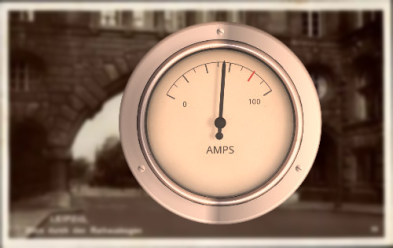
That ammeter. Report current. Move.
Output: 55 A
